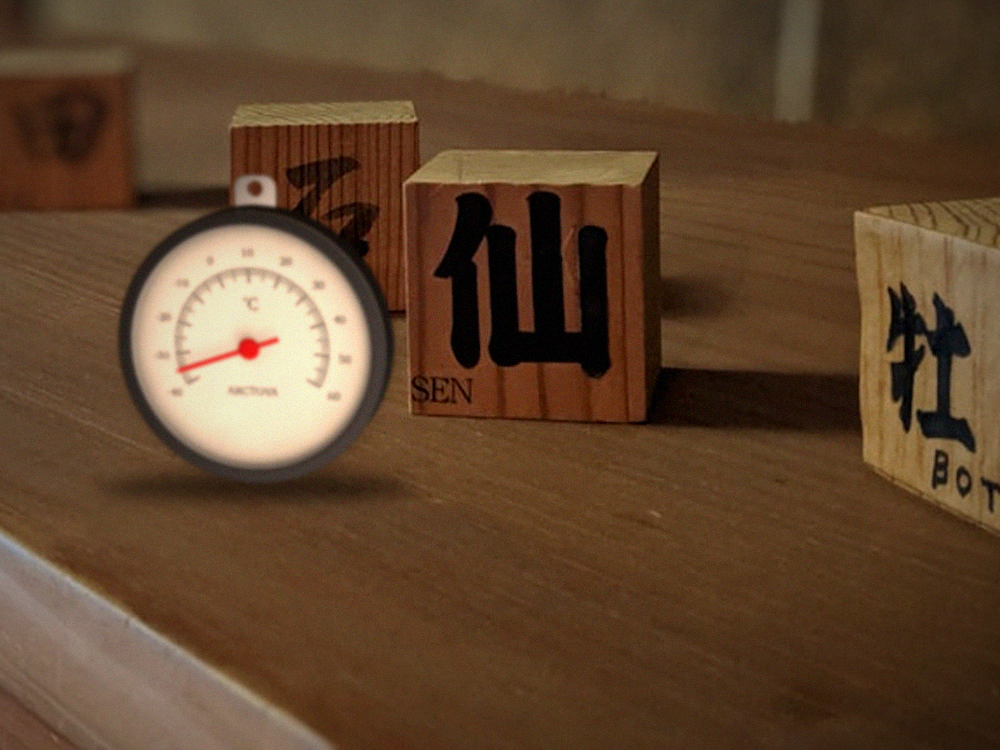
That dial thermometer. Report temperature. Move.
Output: -35 °C
